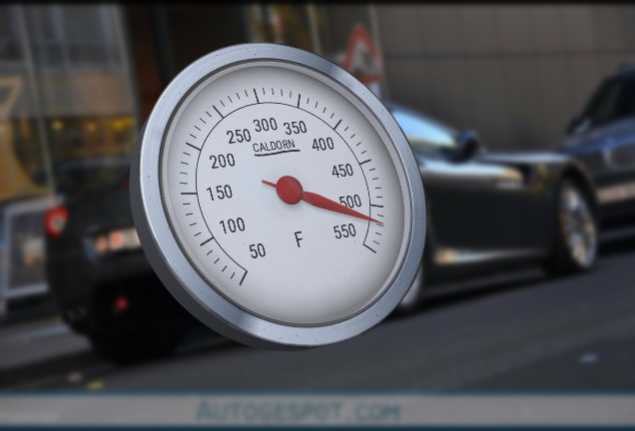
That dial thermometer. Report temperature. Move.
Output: 520 °F
